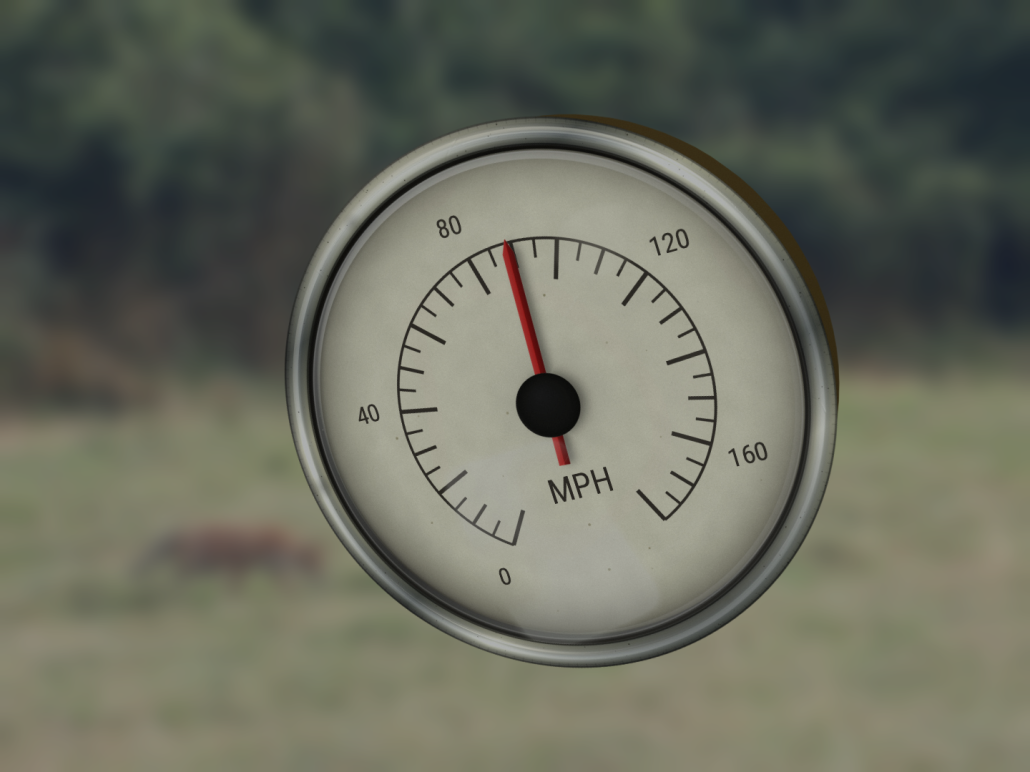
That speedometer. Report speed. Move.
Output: 90 mph
